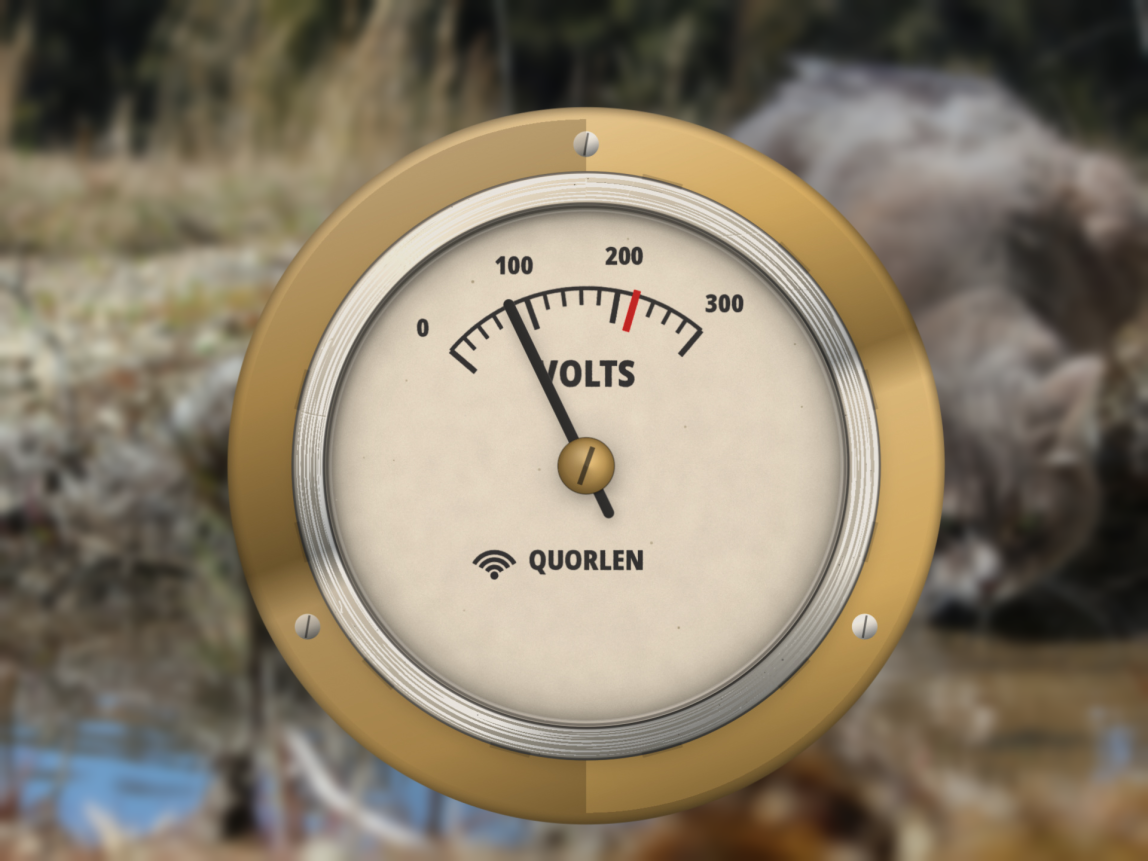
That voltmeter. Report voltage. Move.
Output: 80 V
